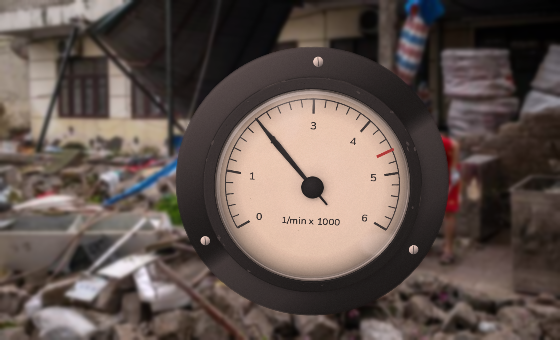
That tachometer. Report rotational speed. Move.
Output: 2000 rpm
